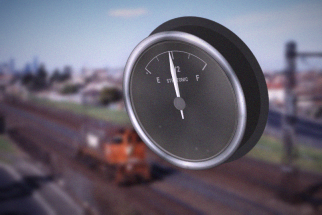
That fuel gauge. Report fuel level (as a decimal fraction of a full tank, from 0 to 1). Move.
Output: 0.5
